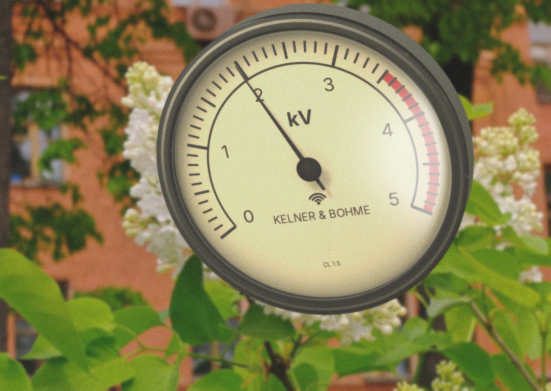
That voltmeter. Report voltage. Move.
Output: 2 kV
